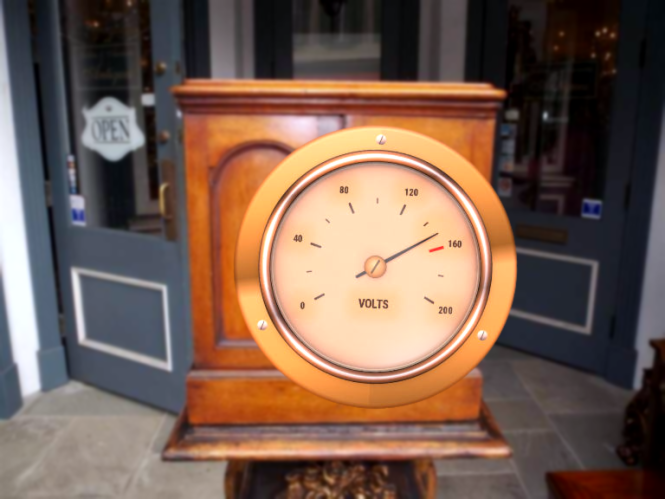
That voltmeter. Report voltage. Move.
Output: 150 V
